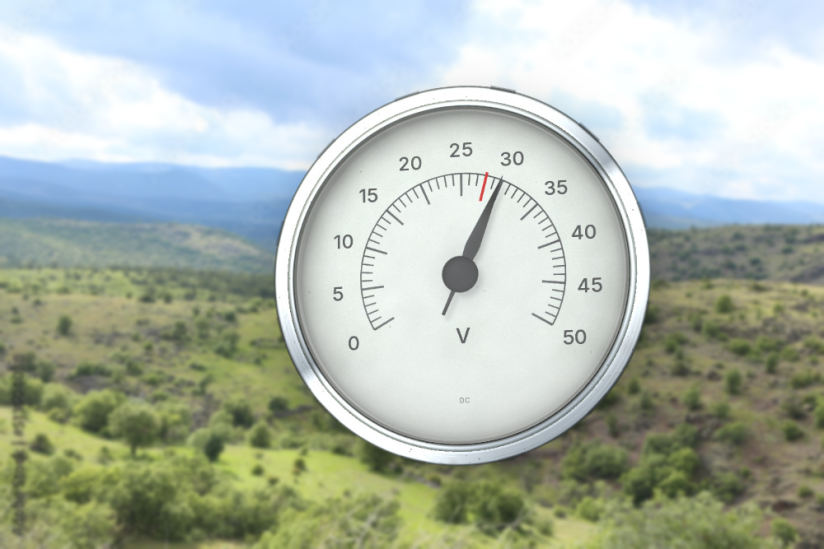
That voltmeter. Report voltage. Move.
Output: 30 V
